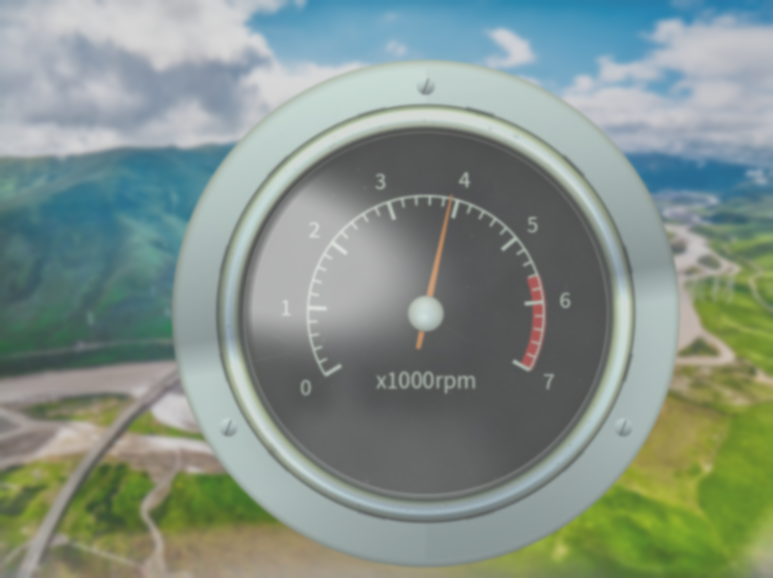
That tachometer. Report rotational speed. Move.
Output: 3900 rpm
